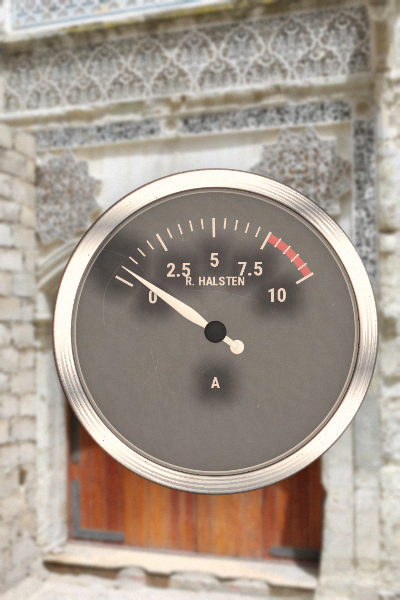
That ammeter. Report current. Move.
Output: 0.5 A
